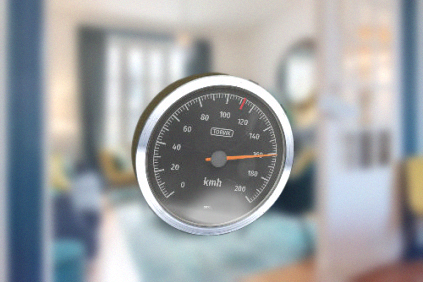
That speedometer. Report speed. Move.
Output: 160 km/h
